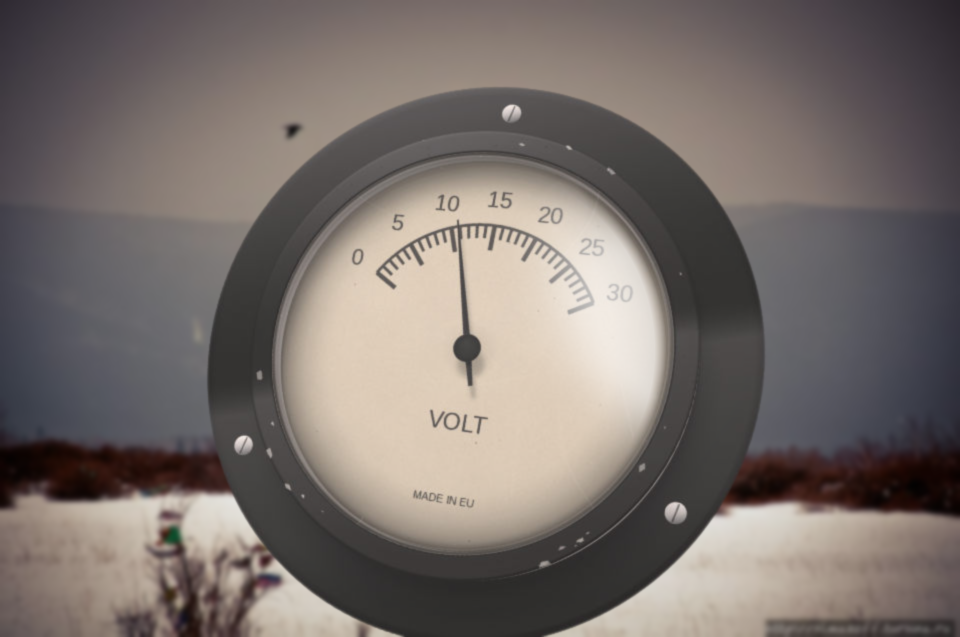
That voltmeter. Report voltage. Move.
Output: 11 V
